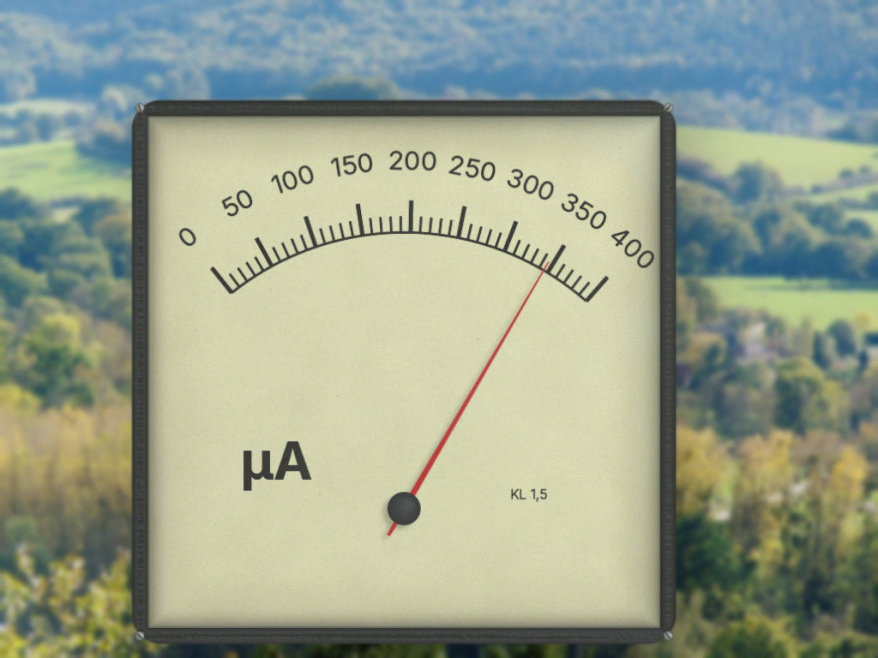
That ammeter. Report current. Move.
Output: 345 µA
